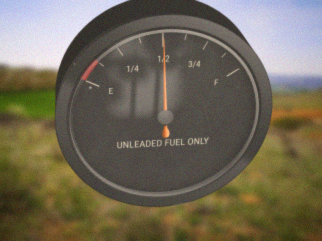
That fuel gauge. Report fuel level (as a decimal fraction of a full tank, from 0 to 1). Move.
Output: 0.5
